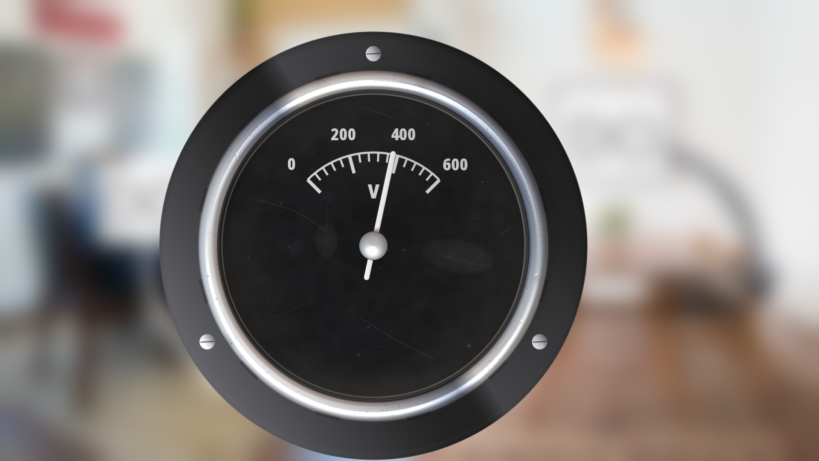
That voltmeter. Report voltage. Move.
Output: 380 V
